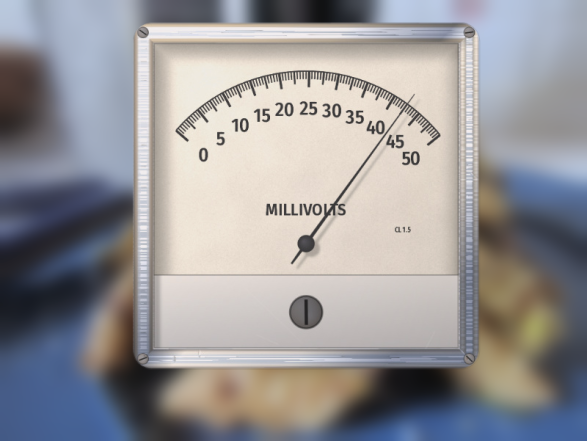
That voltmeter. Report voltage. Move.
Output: 42.5 mV
